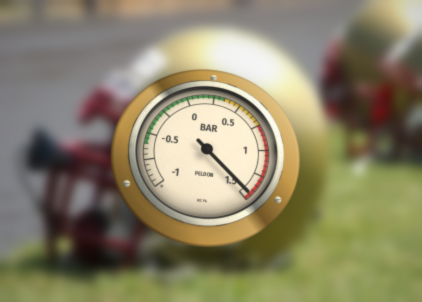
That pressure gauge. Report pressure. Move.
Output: 1.45 bar
